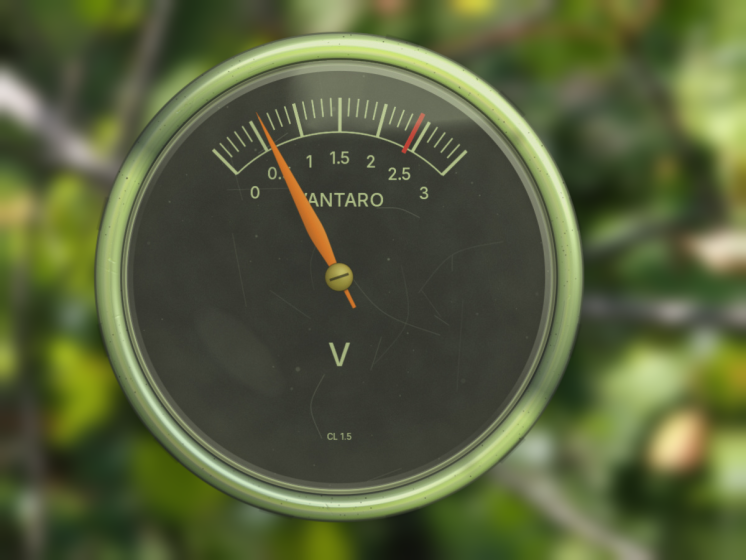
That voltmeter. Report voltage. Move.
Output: 0.6 V
